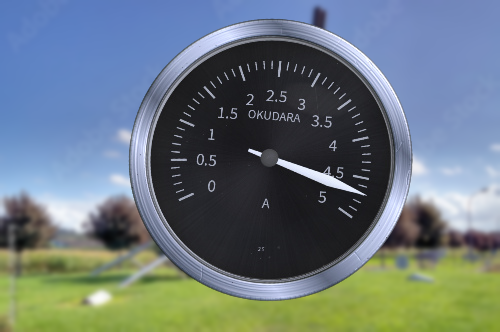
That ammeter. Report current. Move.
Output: 4.7 A
